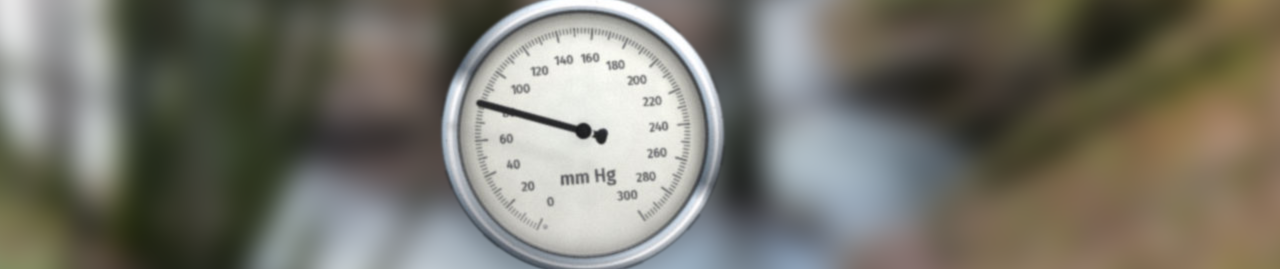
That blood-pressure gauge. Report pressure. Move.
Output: 80 mmHg
